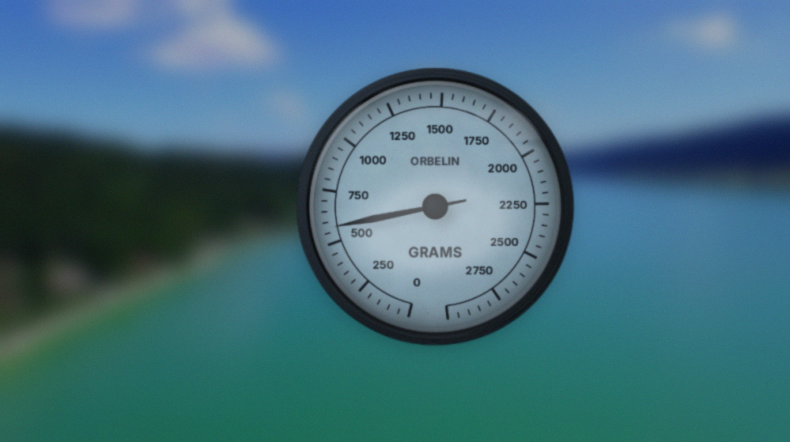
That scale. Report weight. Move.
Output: 575 g
